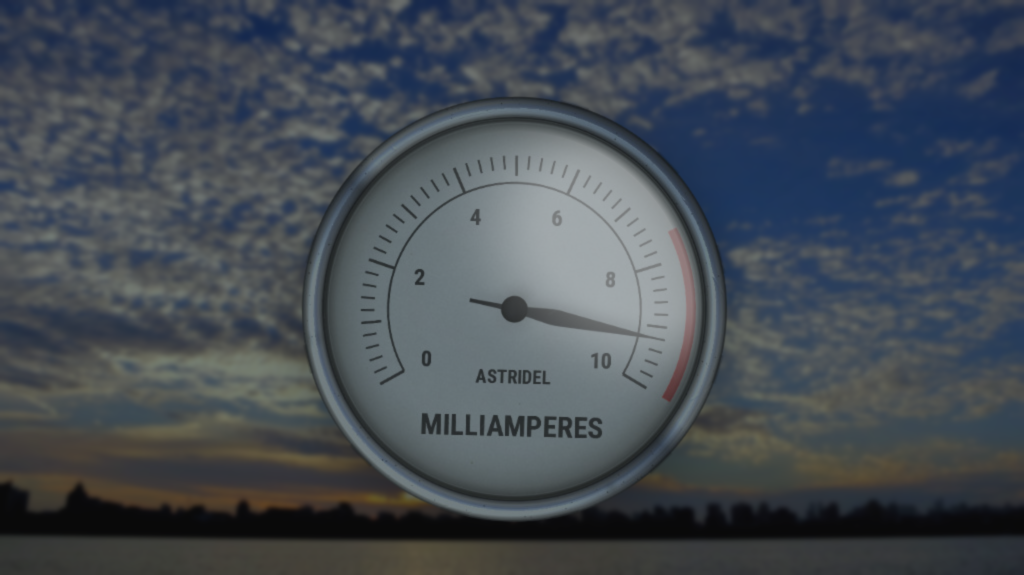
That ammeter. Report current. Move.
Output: 9.2 mA
